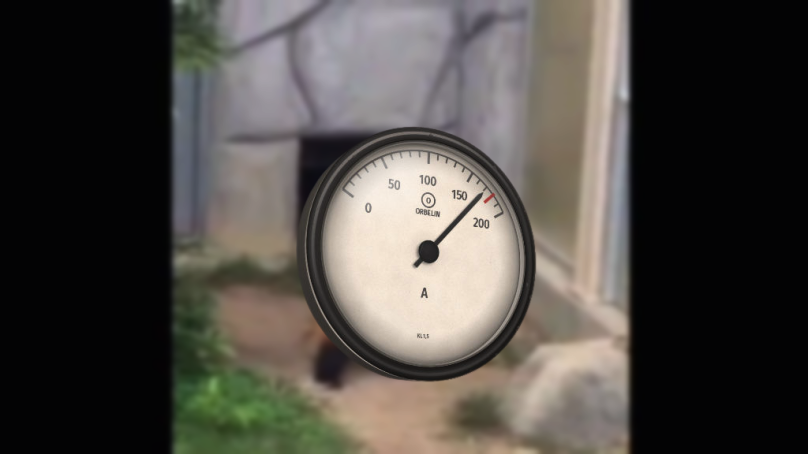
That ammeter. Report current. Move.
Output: 170 A
